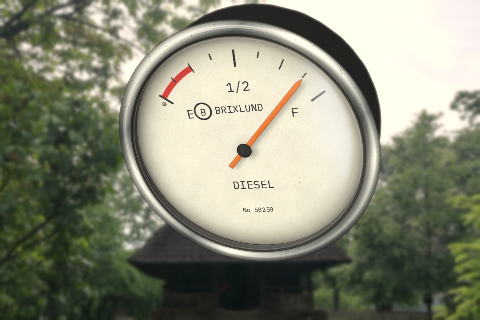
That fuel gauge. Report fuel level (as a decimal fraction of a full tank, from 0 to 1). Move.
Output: 0.875
